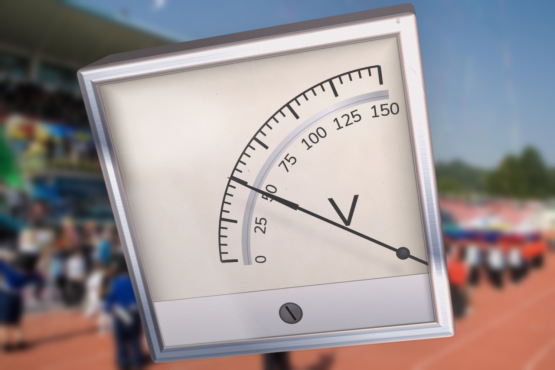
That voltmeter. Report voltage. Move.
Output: 50 V
